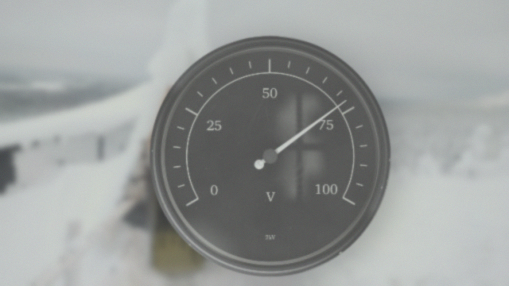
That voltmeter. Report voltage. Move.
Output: 72.5 V
